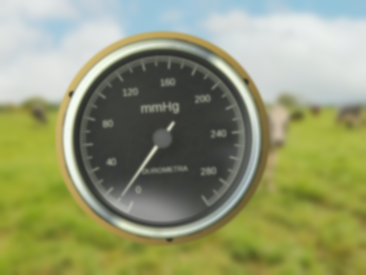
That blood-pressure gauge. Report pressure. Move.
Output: 10 mmHg
